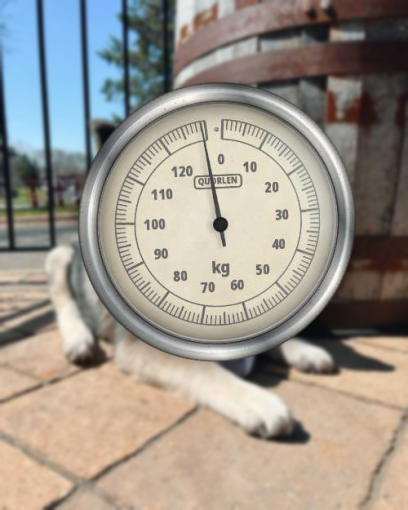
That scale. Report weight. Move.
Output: 129 kg
